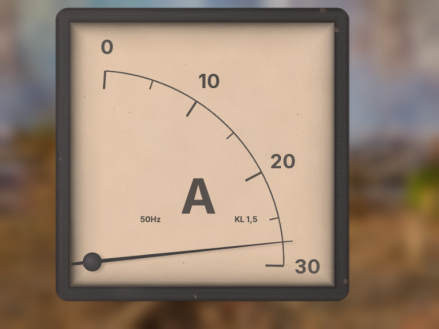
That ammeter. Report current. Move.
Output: 27.5 A
